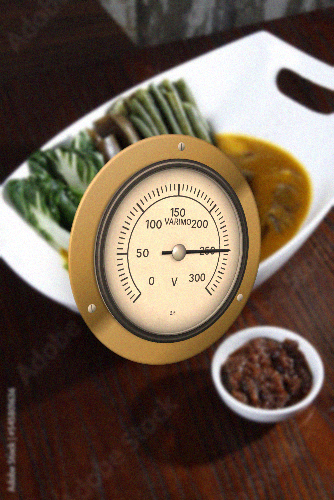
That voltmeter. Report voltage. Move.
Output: 250 V
